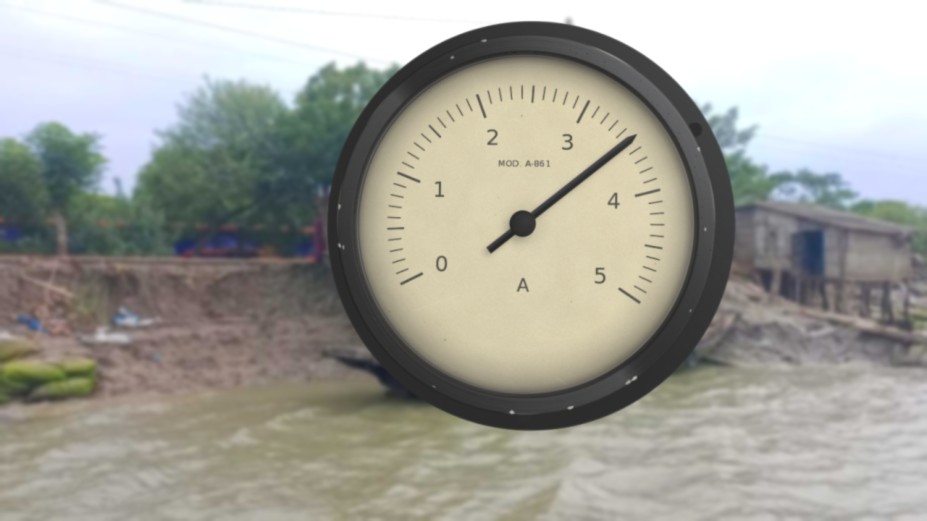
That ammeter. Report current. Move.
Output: 3.5 A
